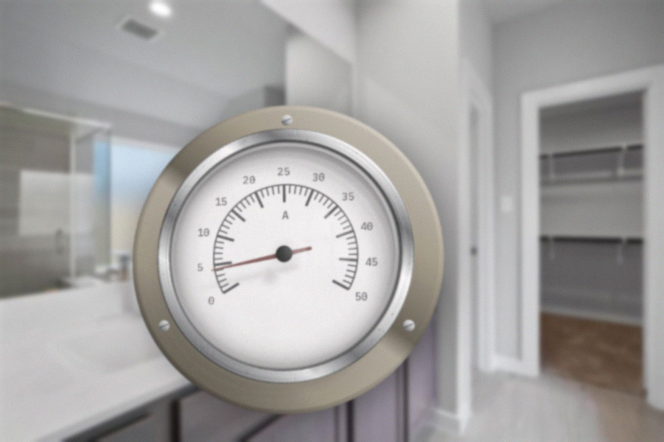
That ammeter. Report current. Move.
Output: 4 A
